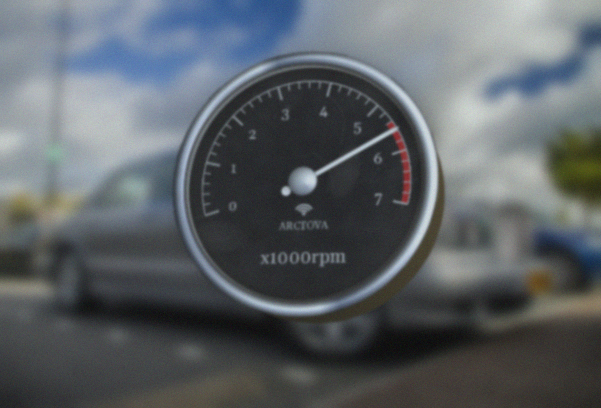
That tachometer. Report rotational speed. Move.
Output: 5600 rpm
